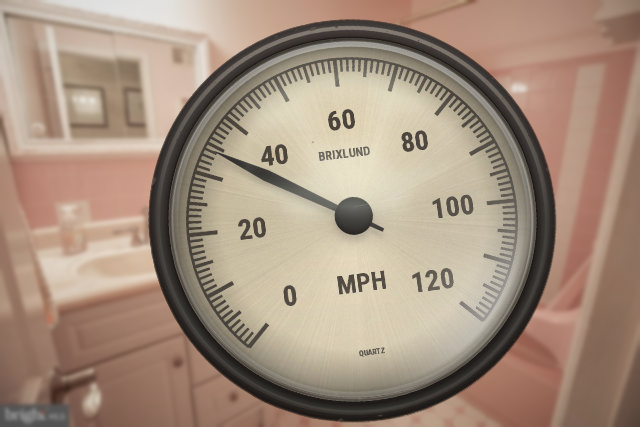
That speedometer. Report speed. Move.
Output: 34 mph
